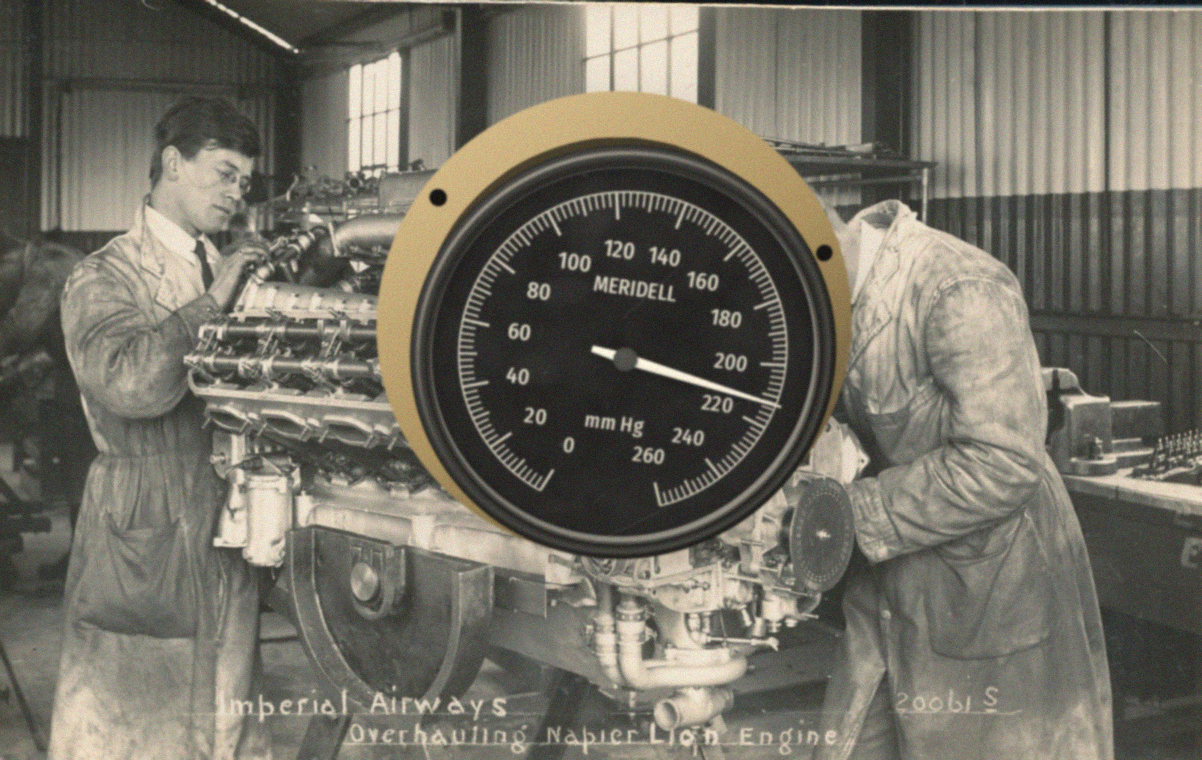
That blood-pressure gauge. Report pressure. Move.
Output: 212 mmHg
